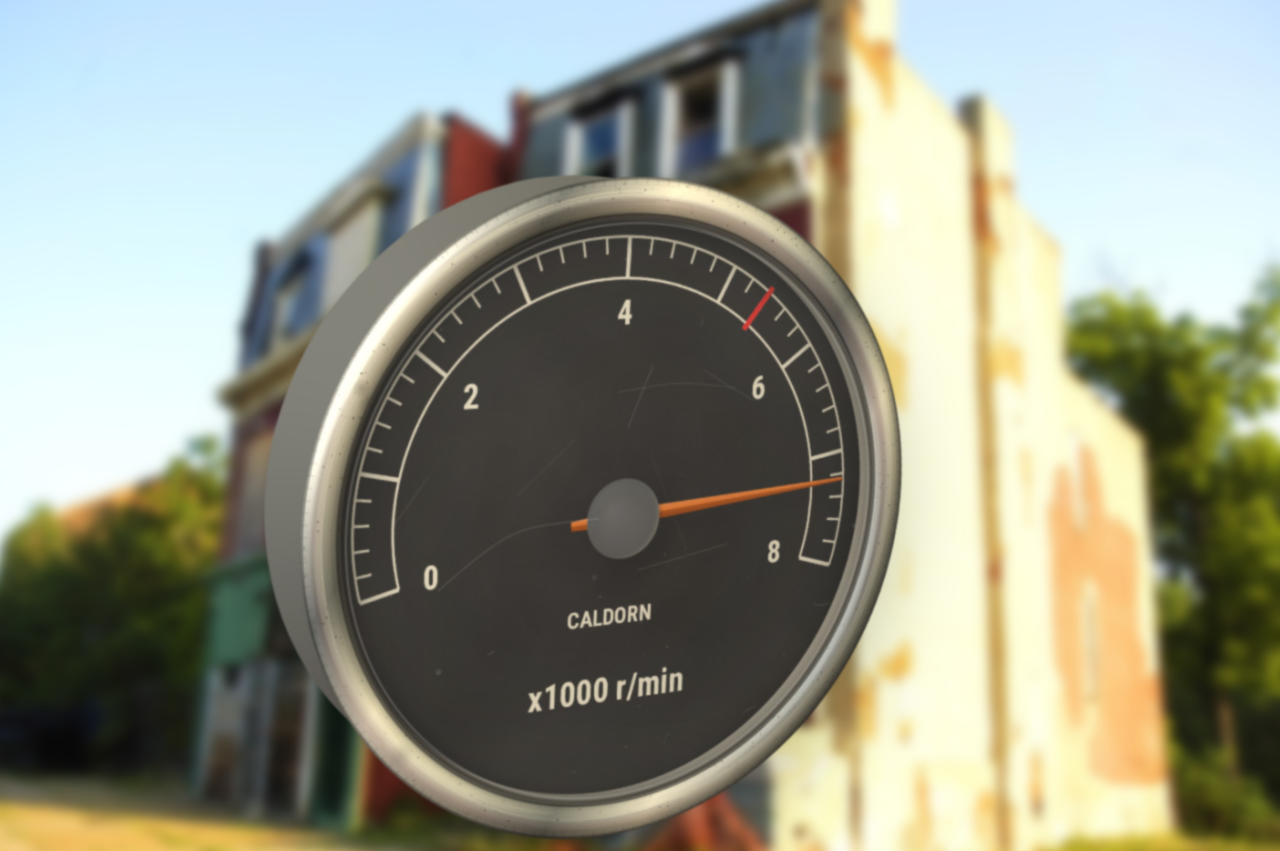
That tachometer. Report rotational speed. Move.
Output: 7200 rpm
